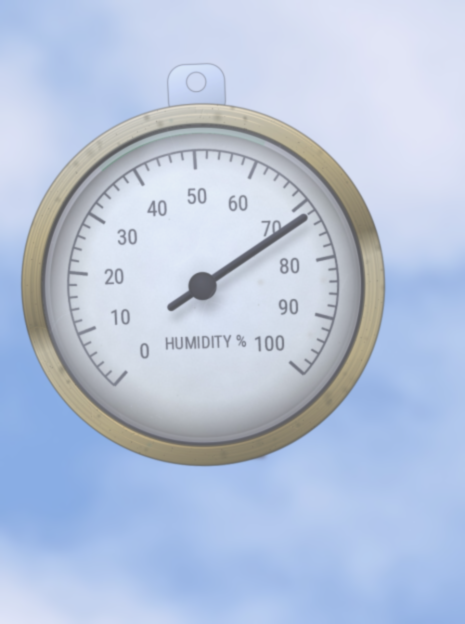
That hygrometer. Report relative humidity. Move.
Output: 72 %
